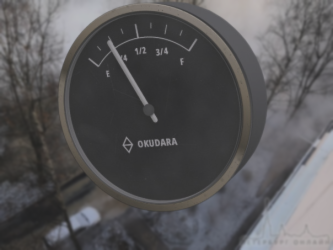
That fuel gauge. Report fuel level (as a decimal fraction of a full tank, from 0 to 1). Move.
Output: 0.25
